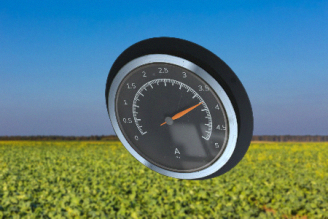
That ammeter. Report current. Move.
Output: 3.75 A
